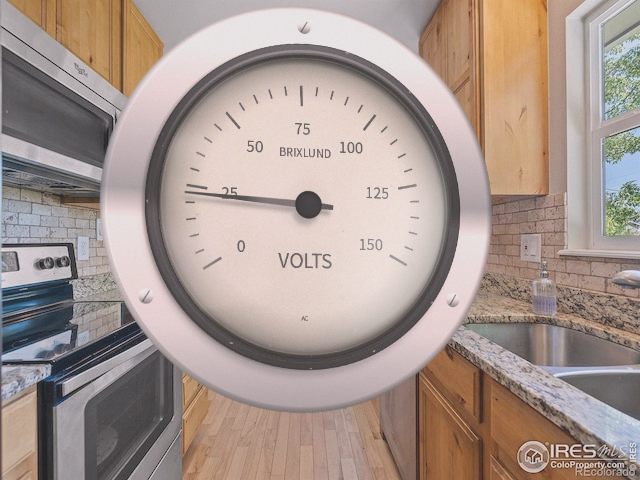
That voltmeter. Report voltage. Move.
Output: 22.5 V
